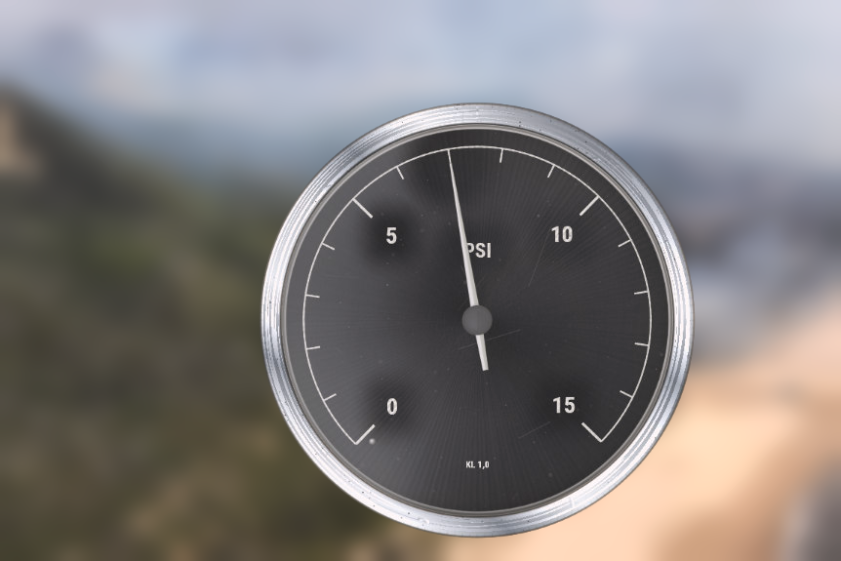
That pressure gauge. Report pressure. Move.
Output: 7 psi
